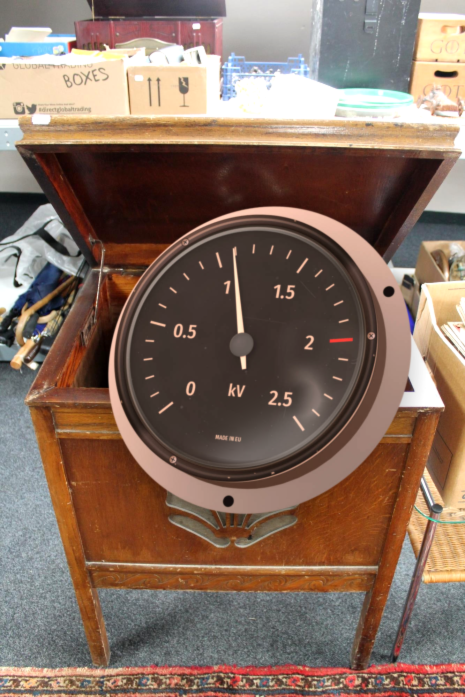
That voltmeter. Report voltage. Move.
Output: 1.1 kV
